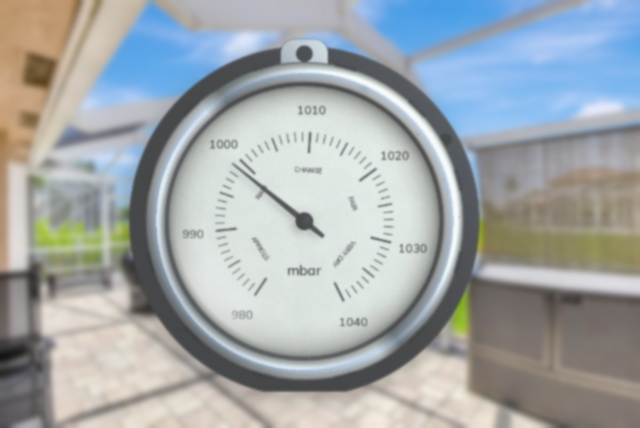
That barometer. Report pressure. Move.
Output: 999 mbar
